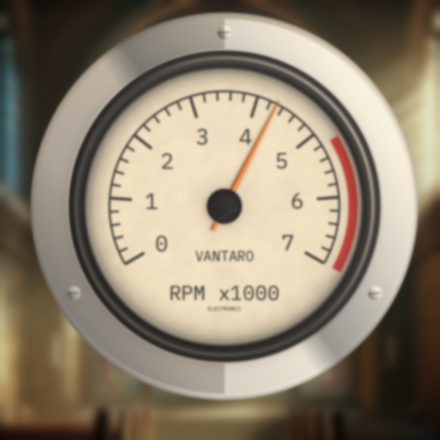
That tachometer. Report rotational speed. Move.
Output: 4300 rpm
